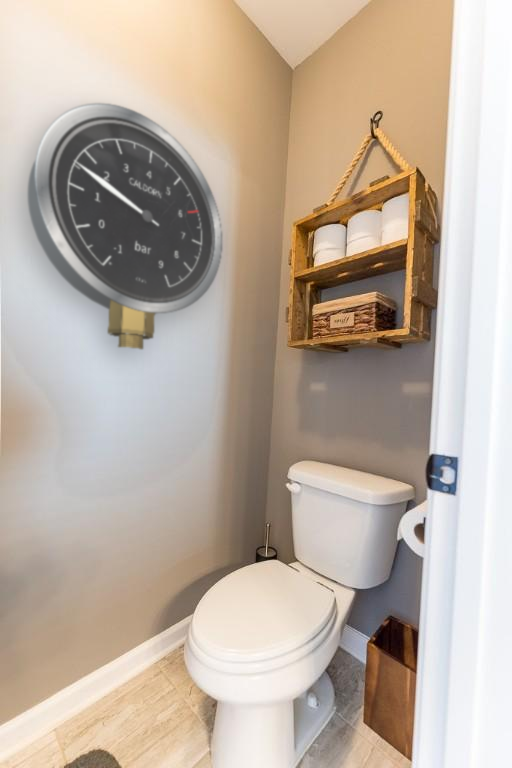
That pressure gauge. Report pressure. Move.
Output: 1.5 bar
